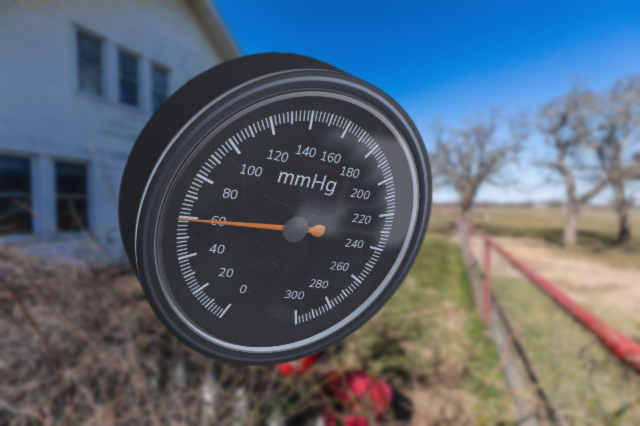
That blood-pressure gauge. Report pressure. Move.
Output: 60 mmHg
